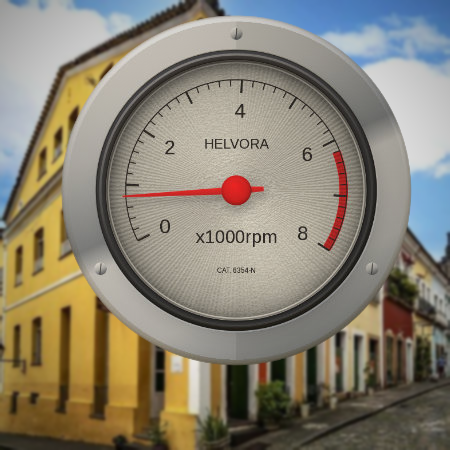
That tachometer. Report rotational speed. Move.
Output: 800 rpm
